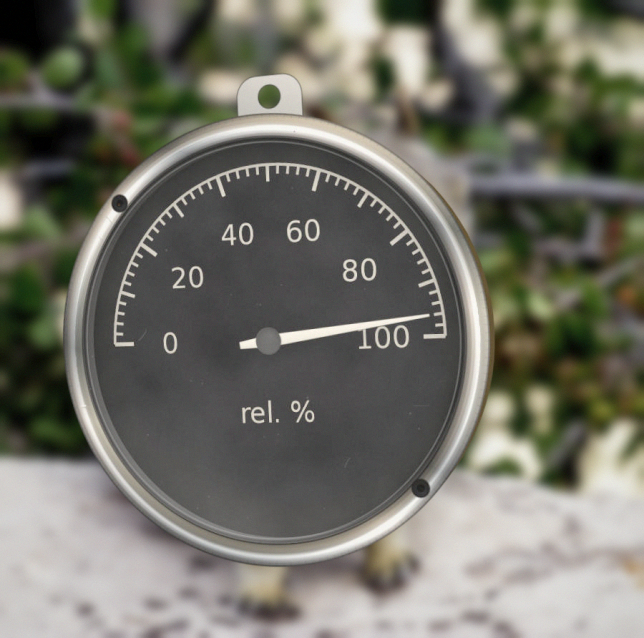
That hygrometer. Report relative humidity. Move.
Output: 96 %
